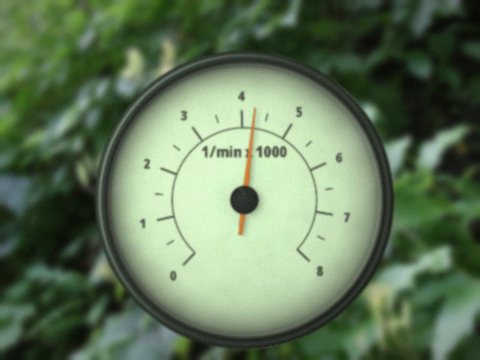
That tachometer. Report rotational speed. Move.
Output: 4250 rpm
